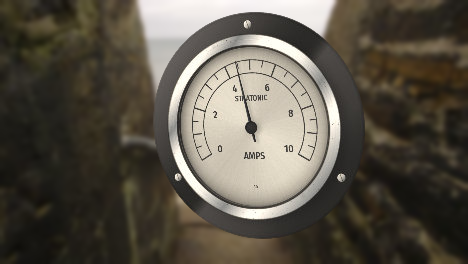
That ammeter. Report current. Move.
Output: 4.5 A
